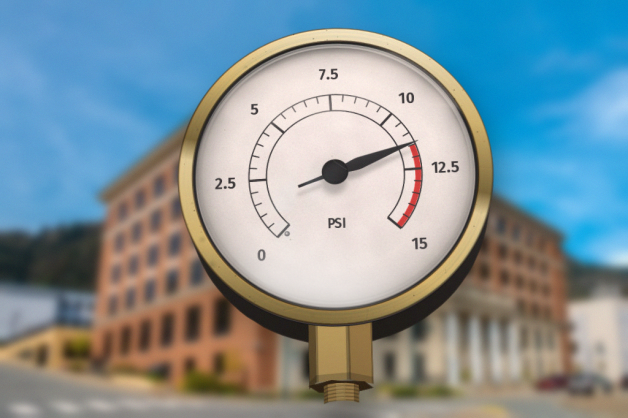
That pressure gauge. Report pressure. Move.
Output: 11.5 psi
